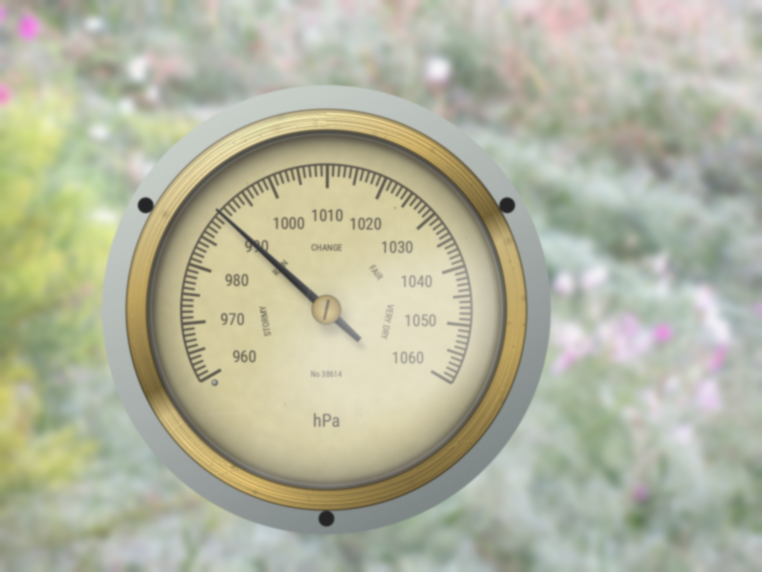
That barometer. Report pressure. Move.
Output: 990 hPa
